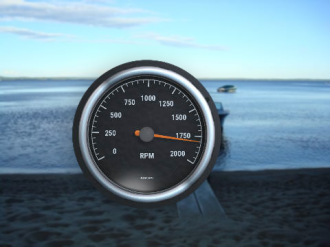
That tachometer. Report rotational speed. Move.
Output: 1800 rpm
